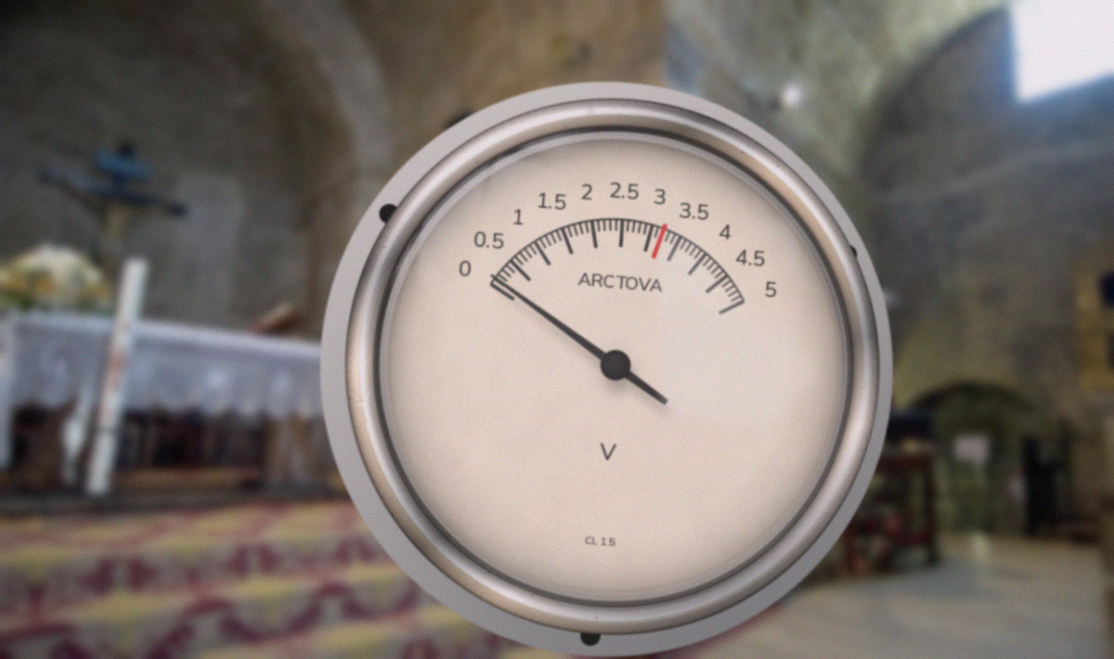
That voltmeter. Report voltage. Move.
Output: 0.1 V
